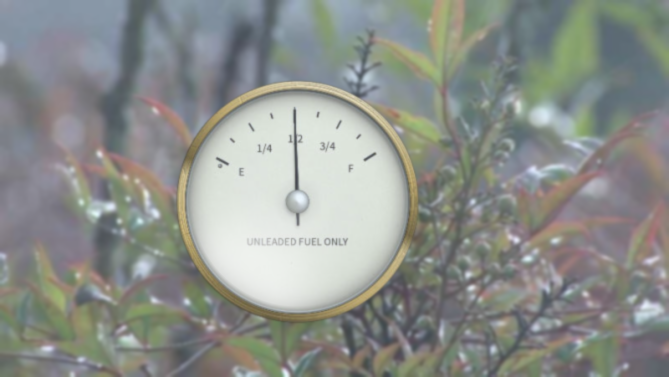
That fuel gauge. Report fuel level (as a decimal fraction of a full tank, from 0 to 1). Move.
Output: 0.5
